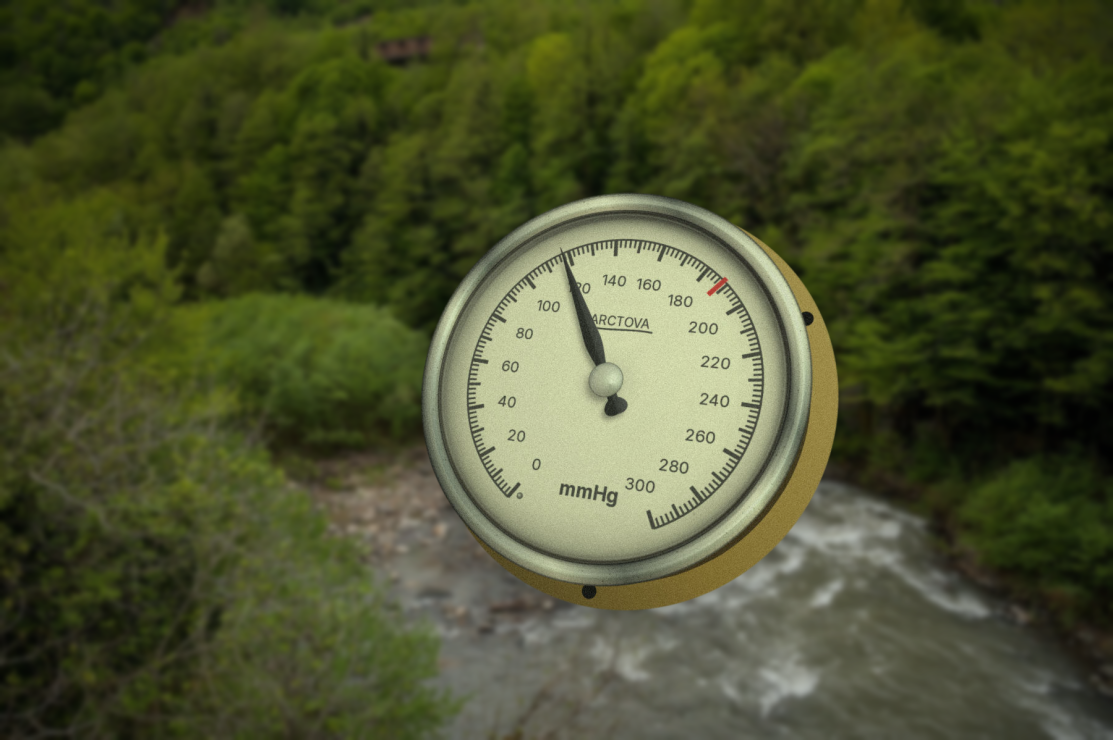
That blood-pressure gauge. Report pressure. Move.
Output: 118 mmHg
